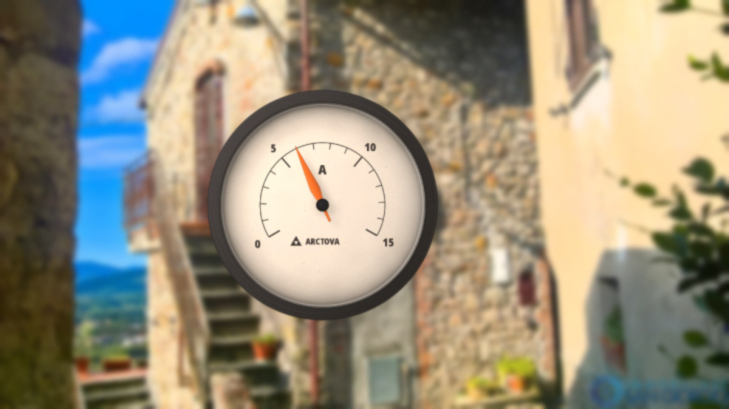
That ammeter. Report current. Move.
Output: 6 A
